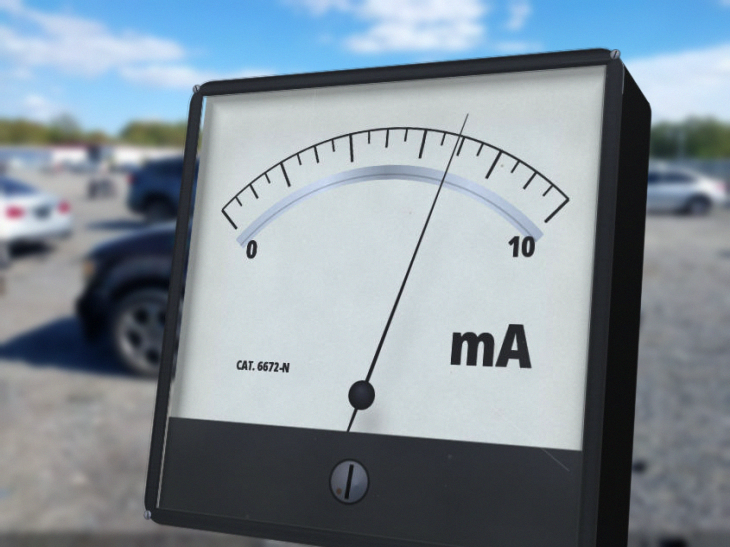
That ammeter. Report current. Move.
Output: 7 mA
